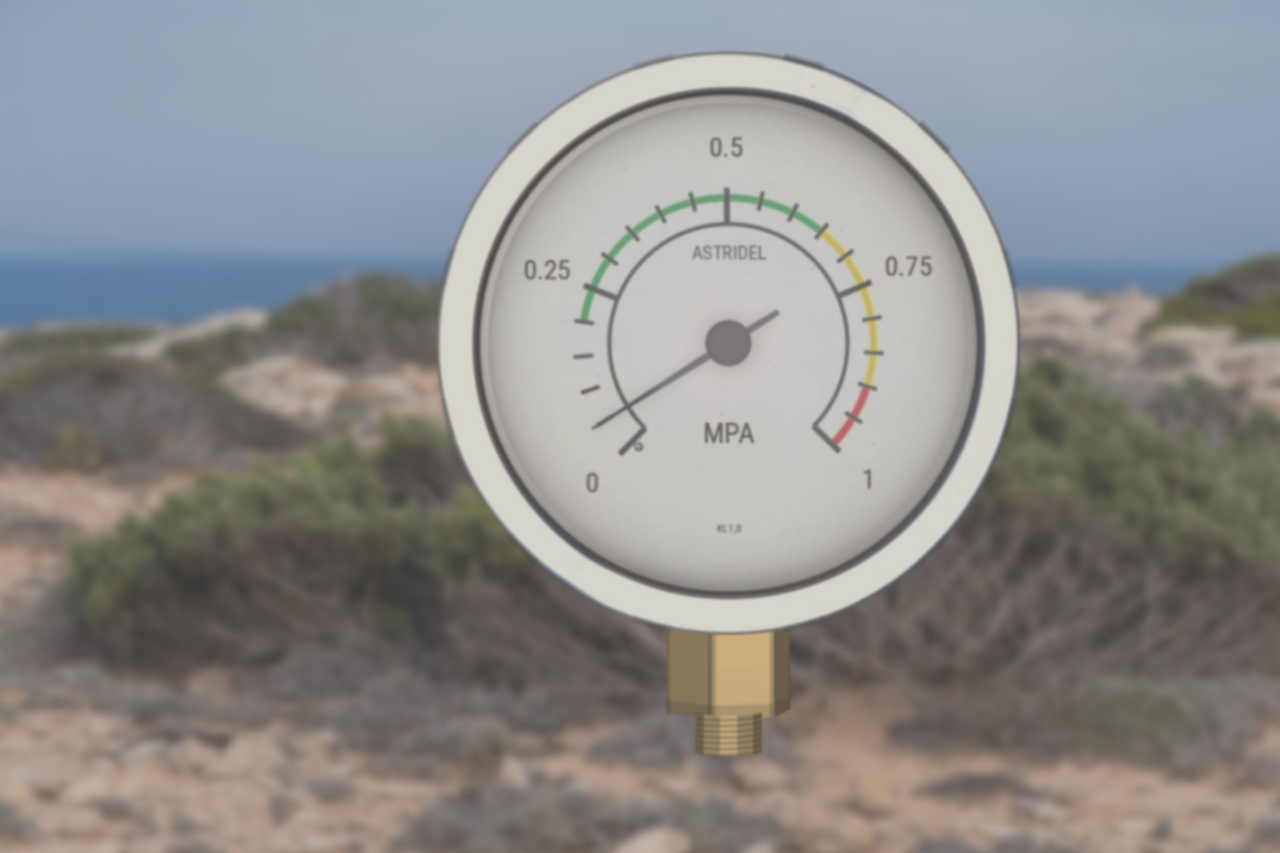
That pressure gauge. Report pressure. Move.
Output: 0.05 MPa
